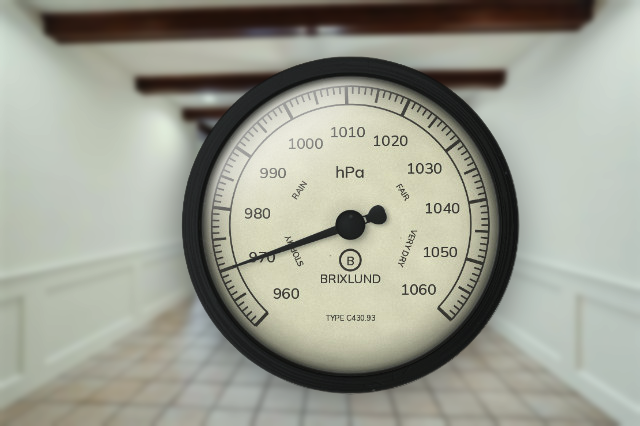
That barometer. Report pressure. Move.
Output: 970 hPa
